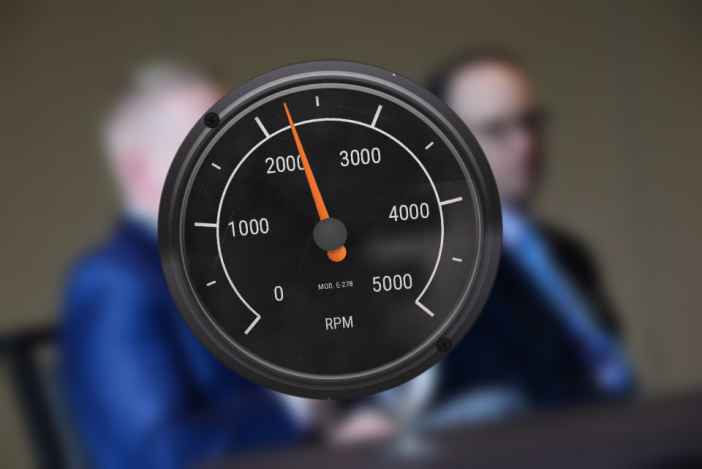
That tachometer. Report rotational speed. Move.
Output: 2250 rpm
